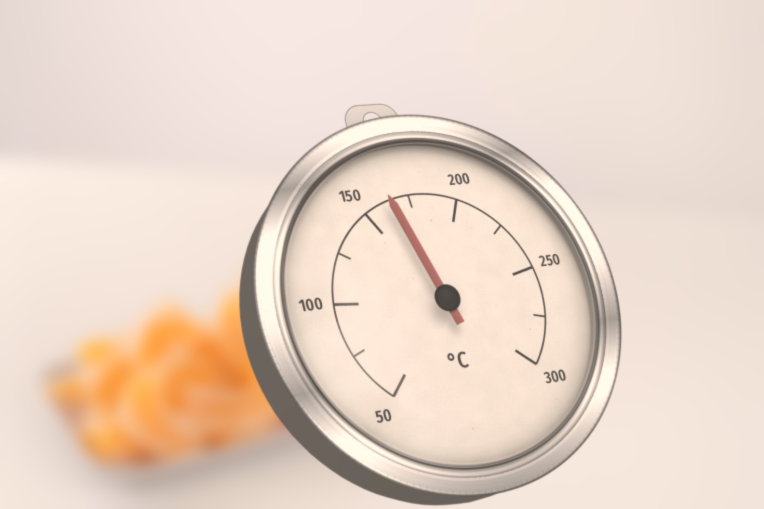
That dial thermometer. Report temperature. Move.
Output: 162.5 °C
